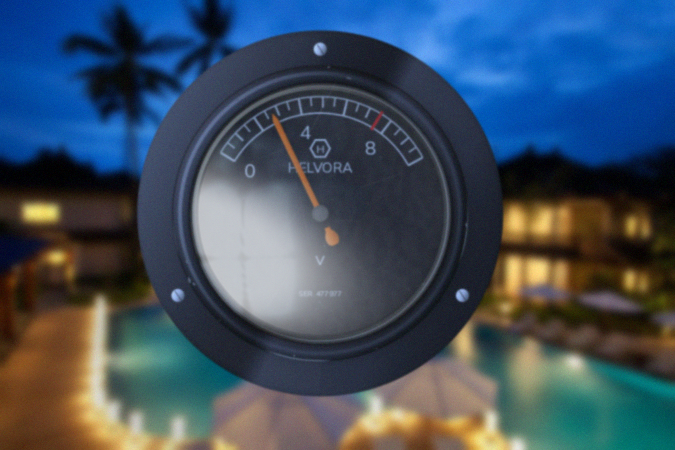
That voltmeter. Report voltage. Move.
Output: 2.75 V
